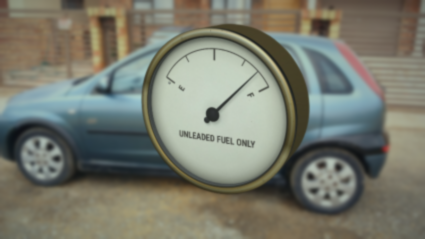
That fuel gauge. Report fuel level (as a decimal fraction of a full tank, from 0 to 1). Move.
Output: 0.875
